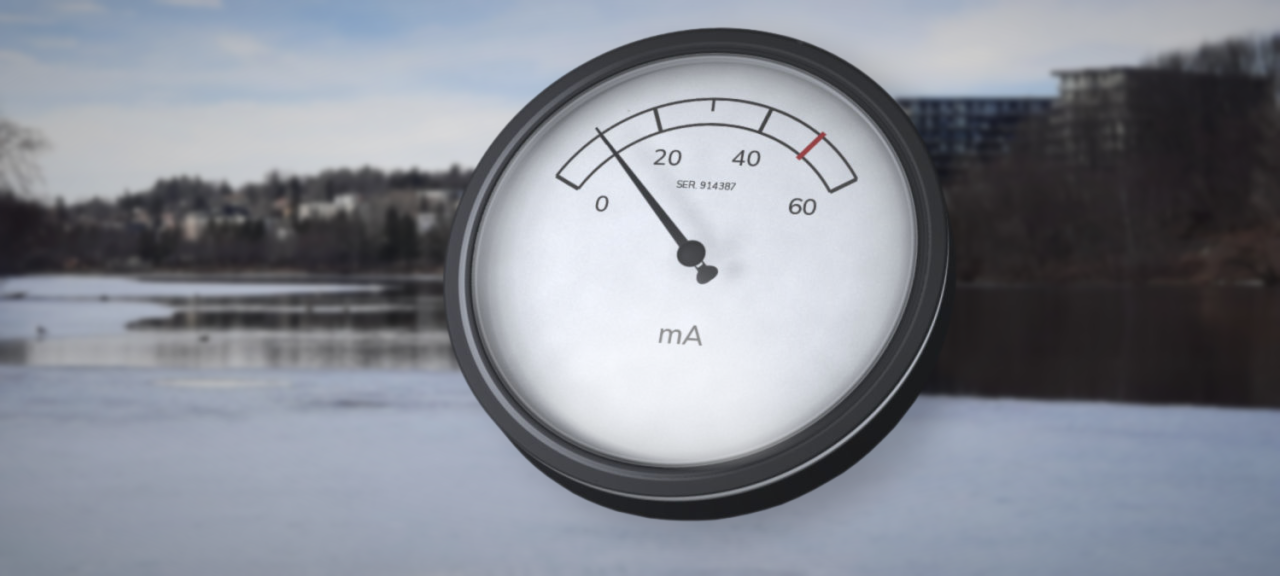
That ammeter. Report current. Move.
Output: 10 mA
